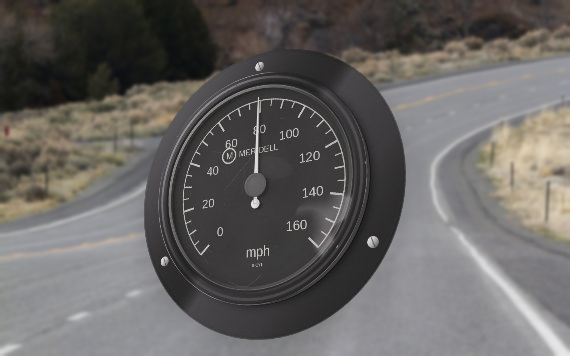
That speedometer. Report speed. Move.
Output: 80 mph
